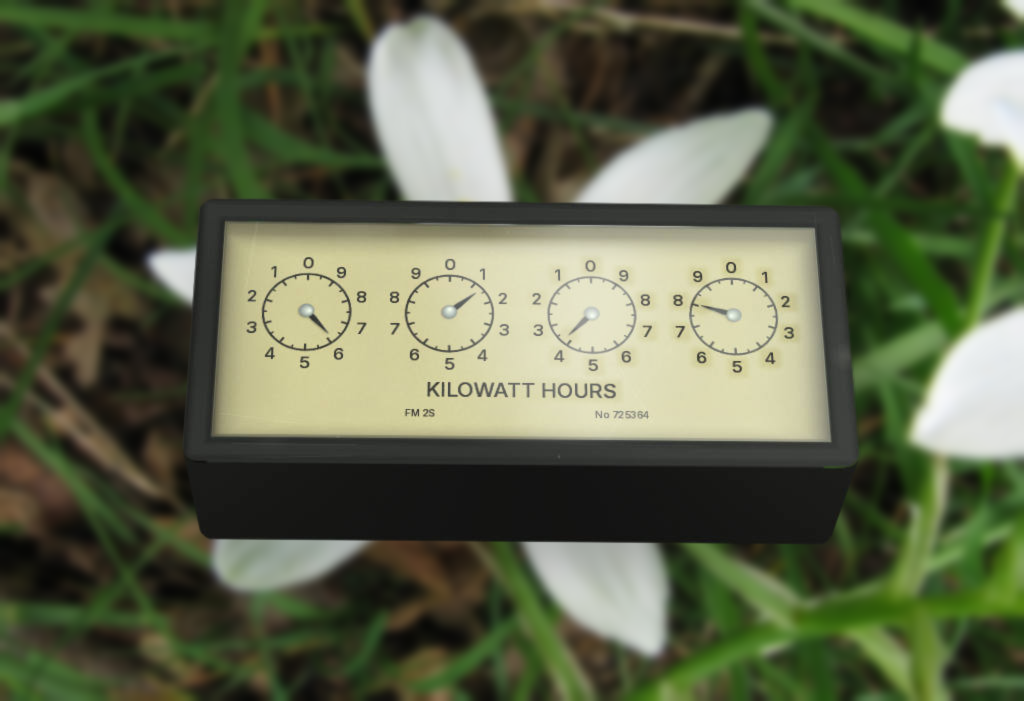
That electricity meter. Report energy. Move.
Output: 6138 kWh
